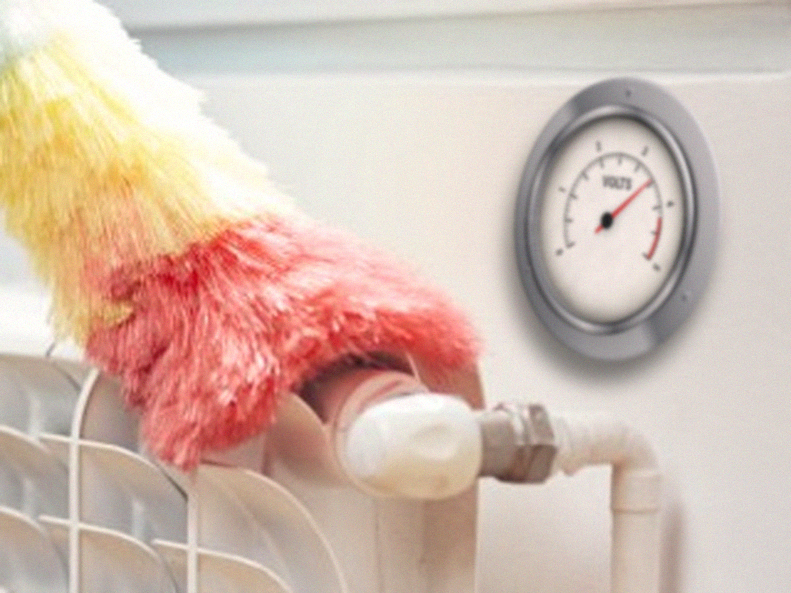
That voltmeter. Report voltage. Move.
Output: 3.5 V
